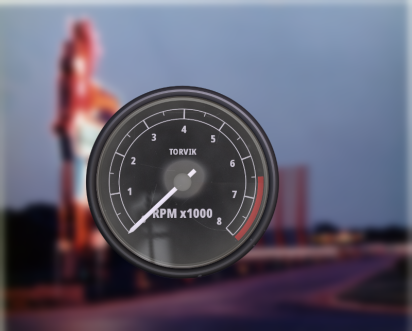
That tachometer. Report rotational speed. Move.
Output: 0 rpm
